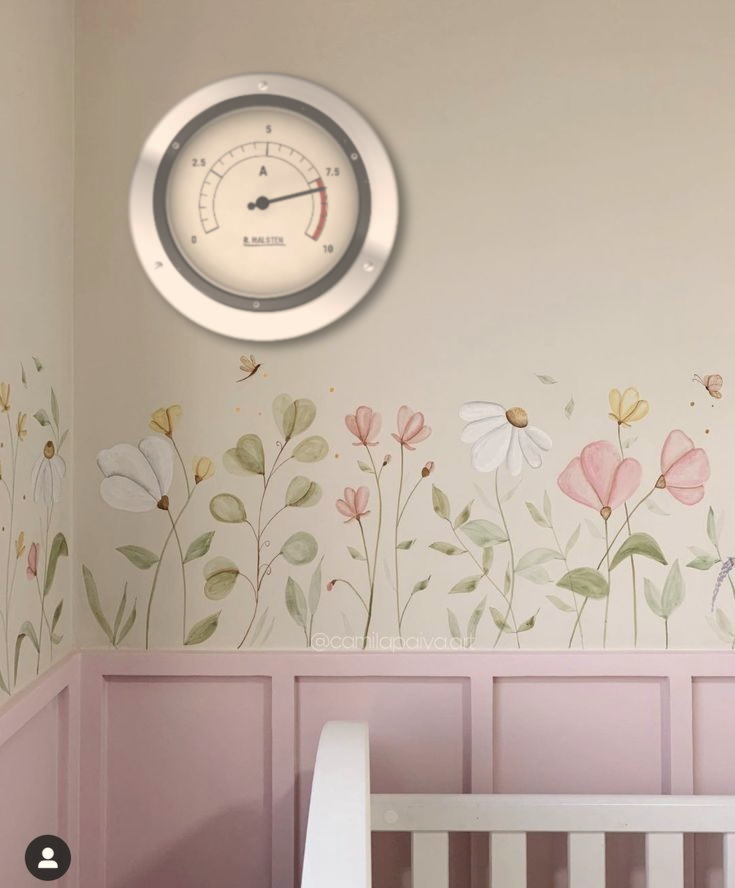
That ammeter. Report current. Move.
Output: 8 A
